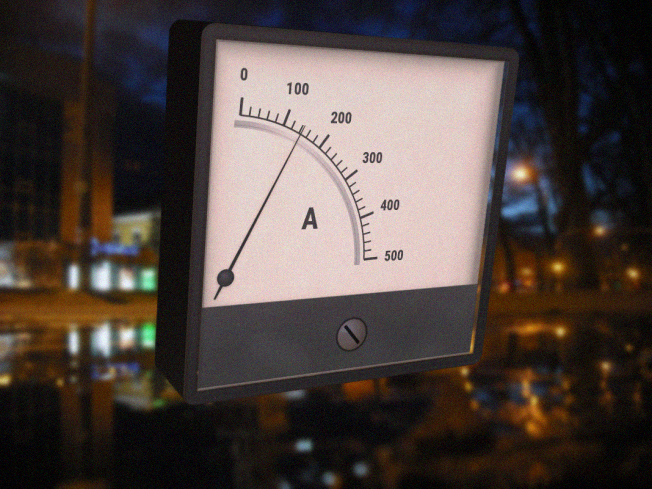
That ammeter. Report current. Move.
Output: 140 A
